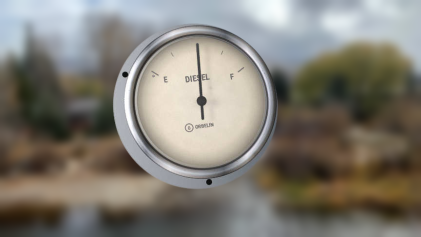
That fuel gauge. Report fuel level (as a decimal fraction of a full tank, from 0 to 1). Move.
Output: 0.5
